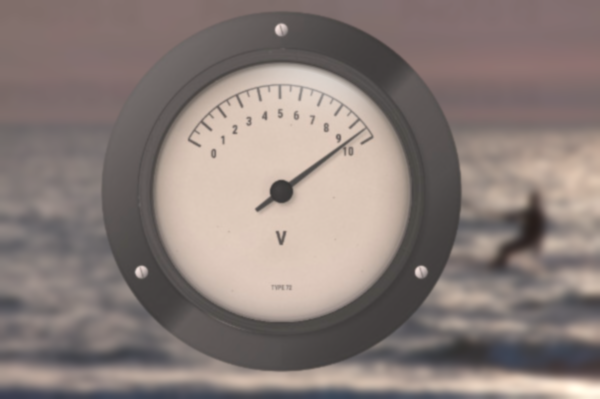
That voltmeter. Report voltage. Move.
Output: 9.5 V
